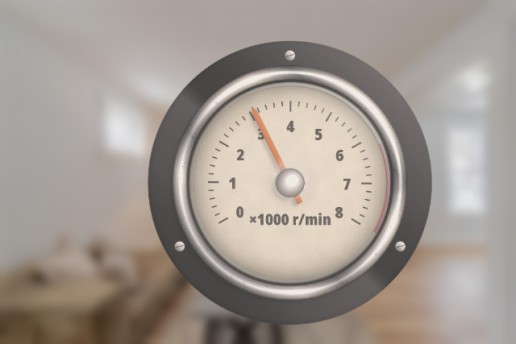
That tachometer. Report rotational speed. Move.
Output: 3100 rpm
